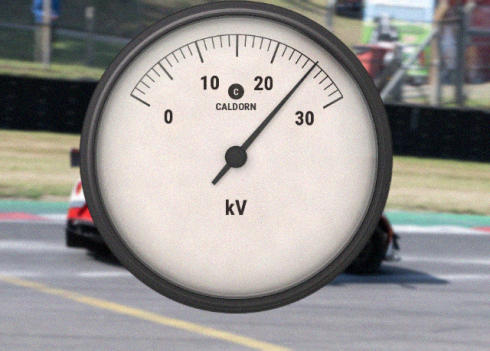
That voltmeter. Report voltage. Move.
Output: 25 kV
